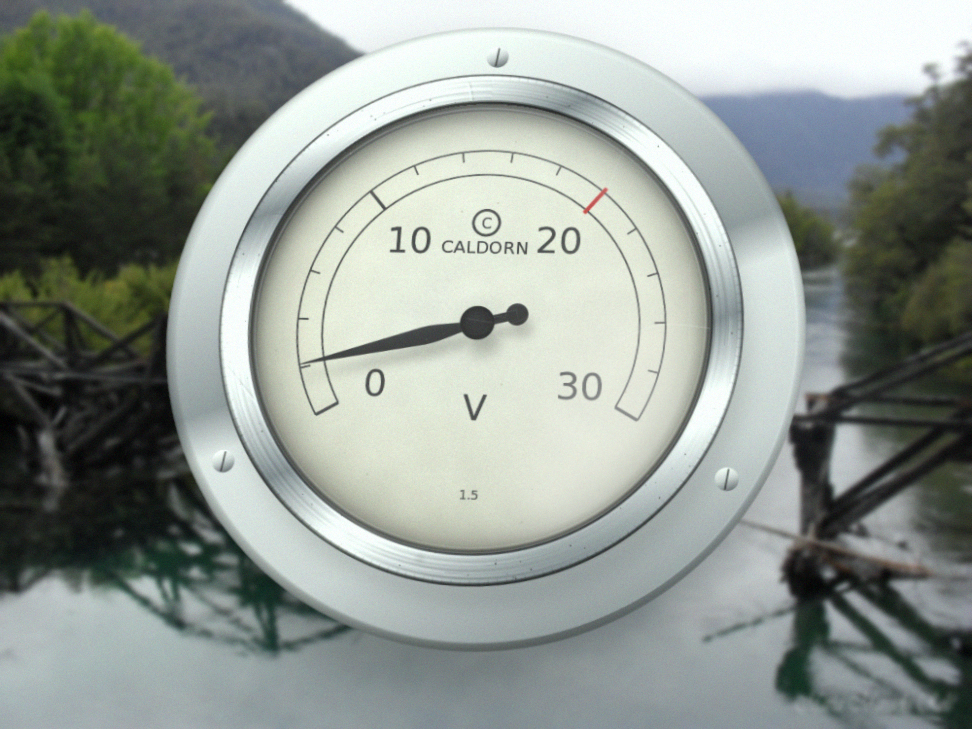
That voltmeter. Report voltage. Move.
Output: 2 V
